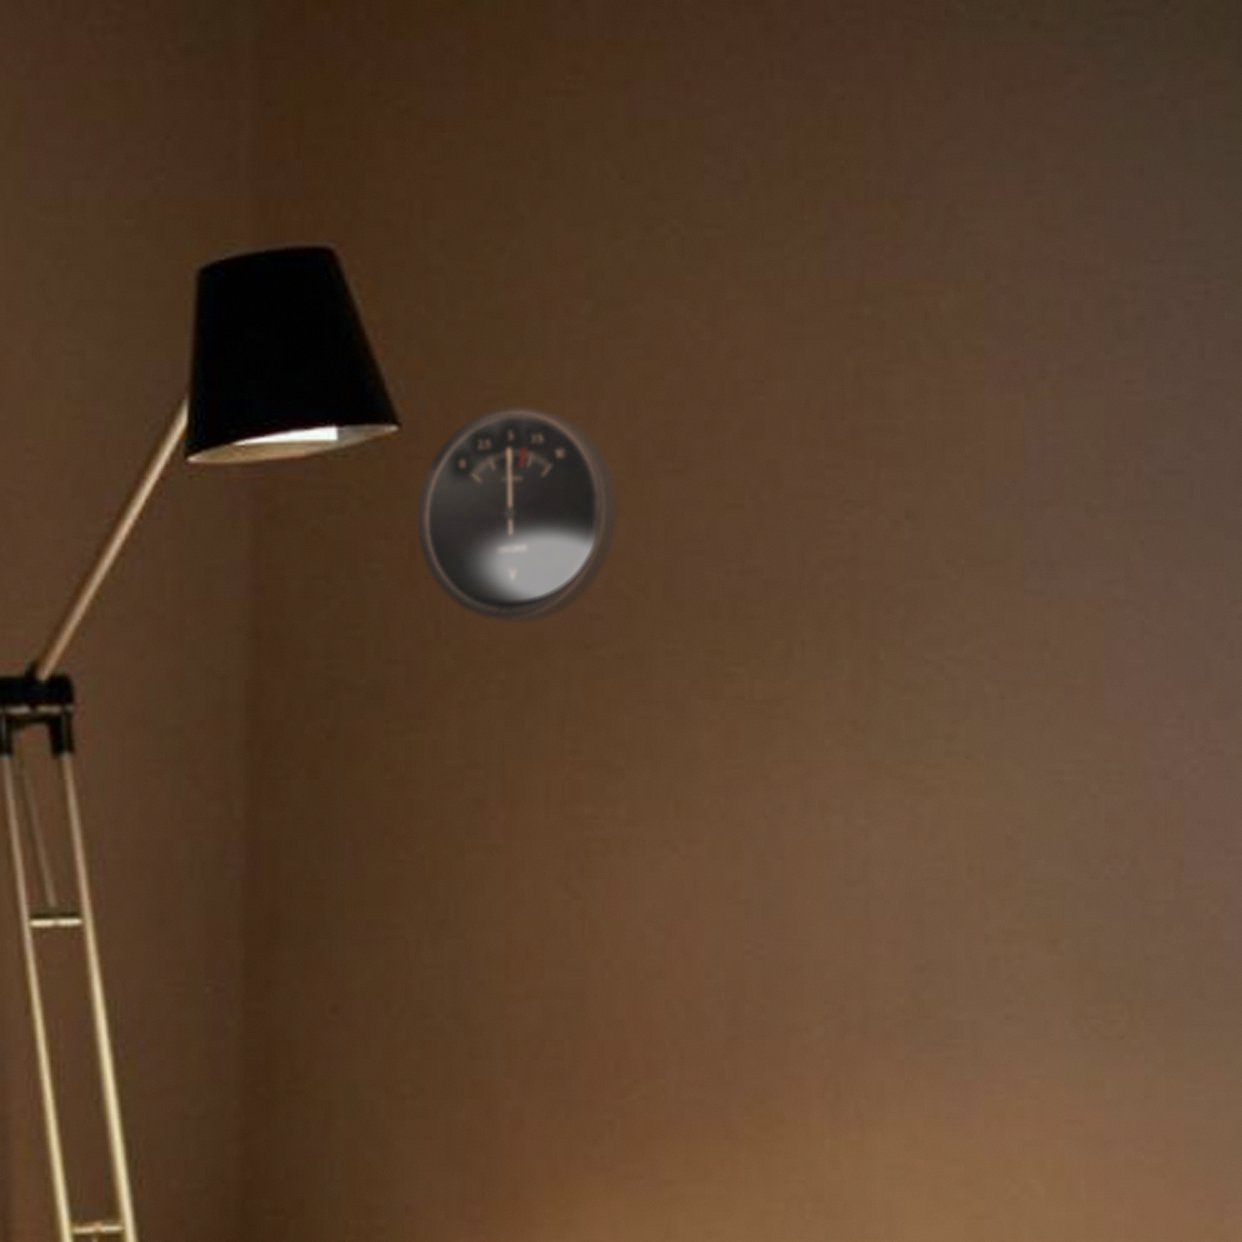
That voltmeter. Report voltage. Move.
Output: 5 V
